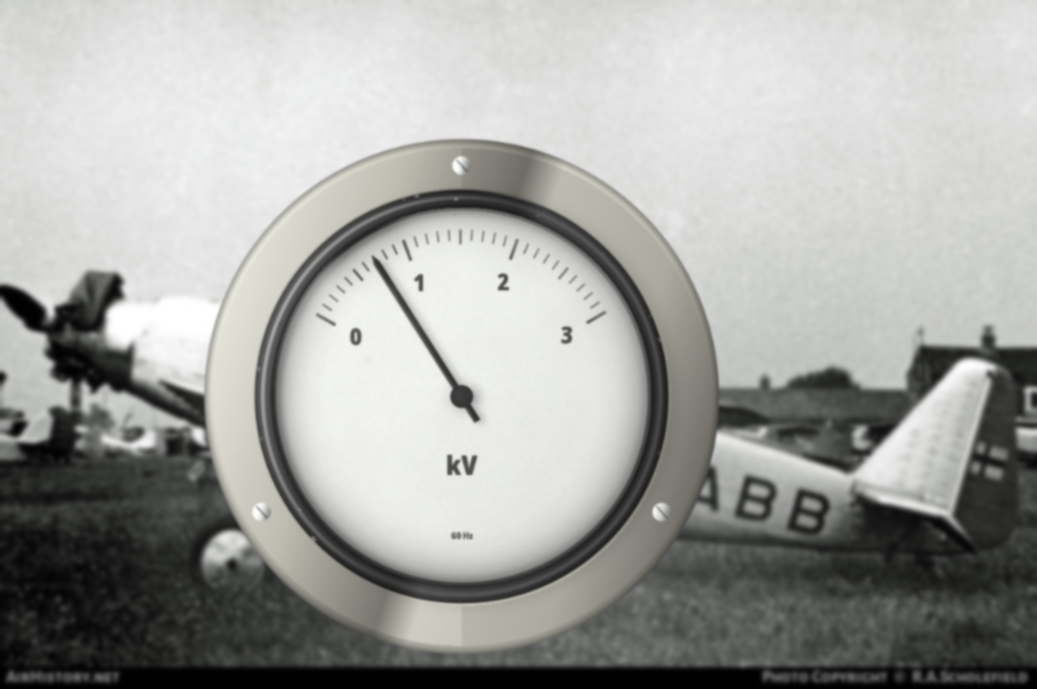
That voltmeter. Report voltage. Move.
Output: 0.7 kV
